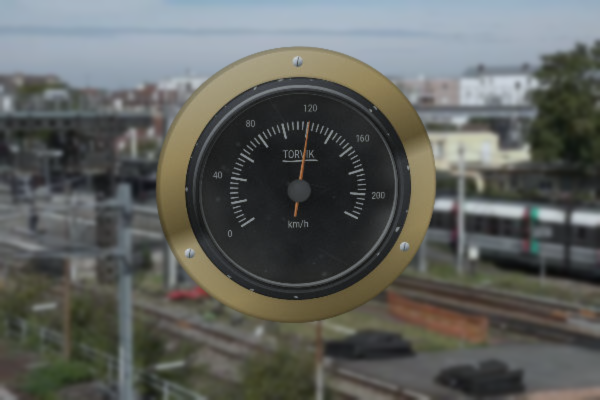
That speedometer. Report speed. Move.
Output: 120 km/h
